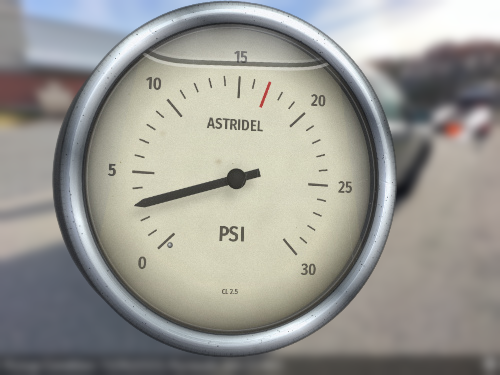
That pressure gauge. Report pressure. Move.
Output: 3 psi
